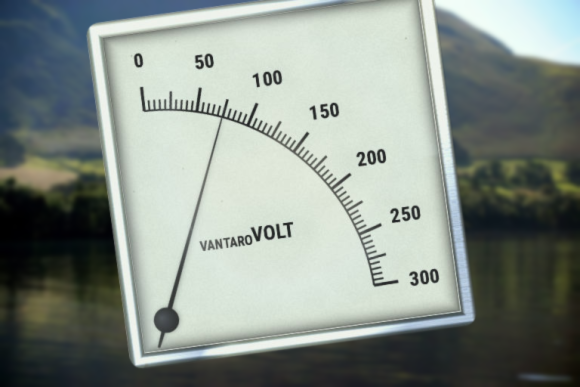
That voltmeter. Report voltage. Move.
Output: 75 V
